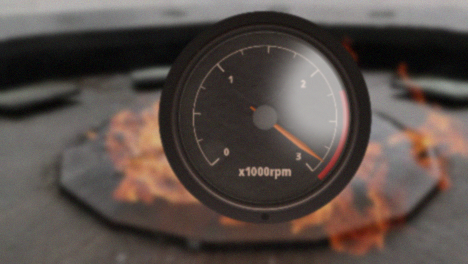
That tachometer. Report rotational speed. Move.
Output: 2875 rpm
